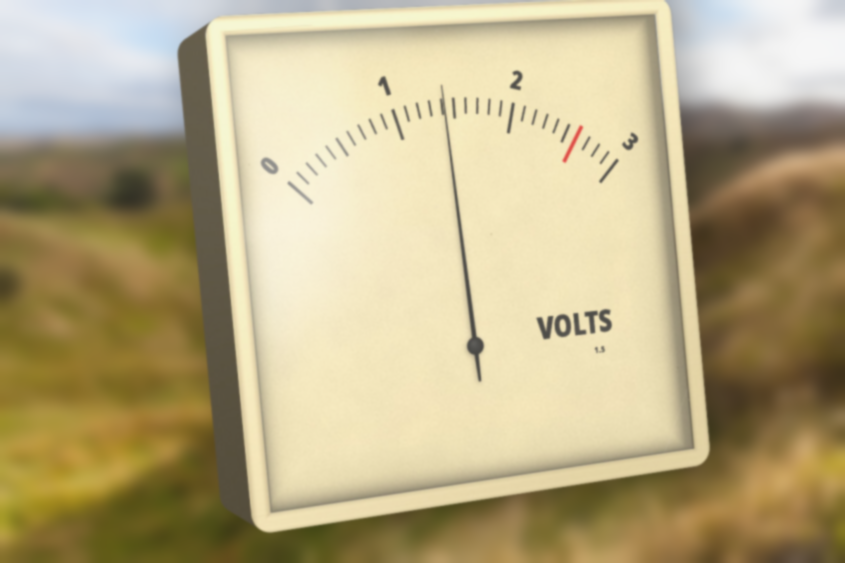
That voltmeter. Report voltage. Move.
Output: 1.4 V
